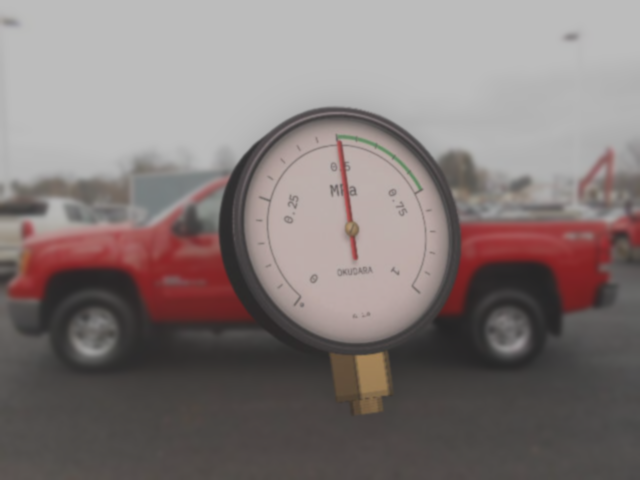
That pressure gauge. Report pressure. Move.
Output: 0.5 MPa
